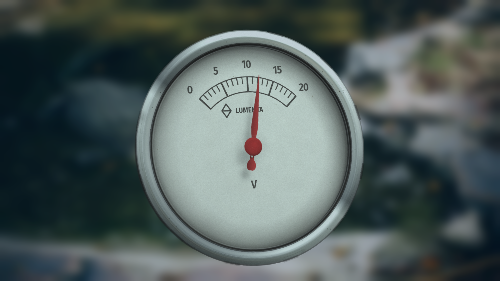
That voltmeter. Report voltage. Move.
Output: 12 V
